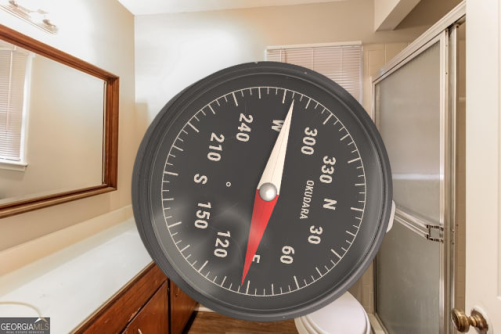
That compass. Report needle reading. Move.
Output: 95 °
